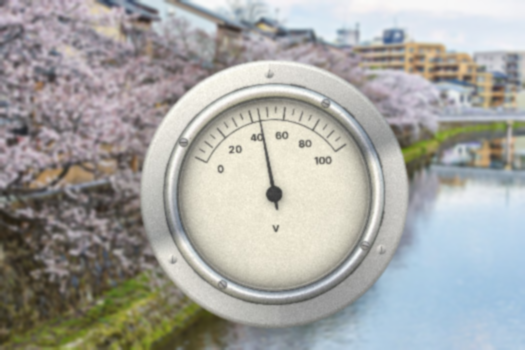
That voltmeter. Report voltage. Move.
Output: 45 V
